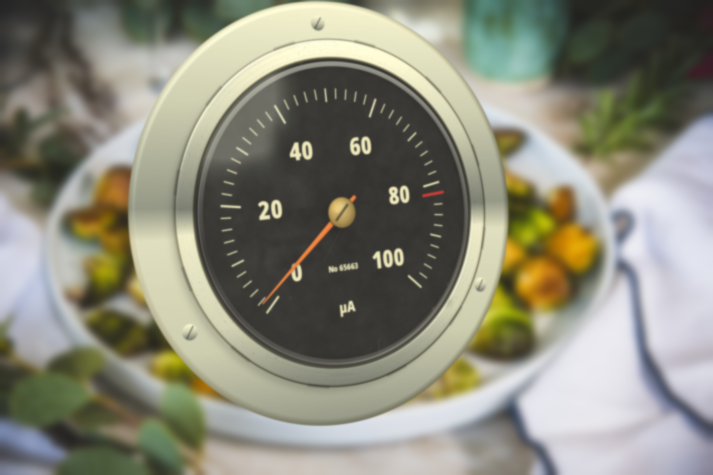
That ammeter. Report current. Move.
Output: 2 µA
